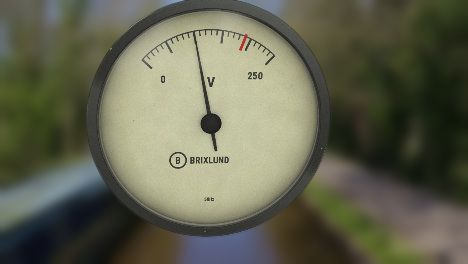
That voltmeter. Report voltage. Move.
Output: 100 V
